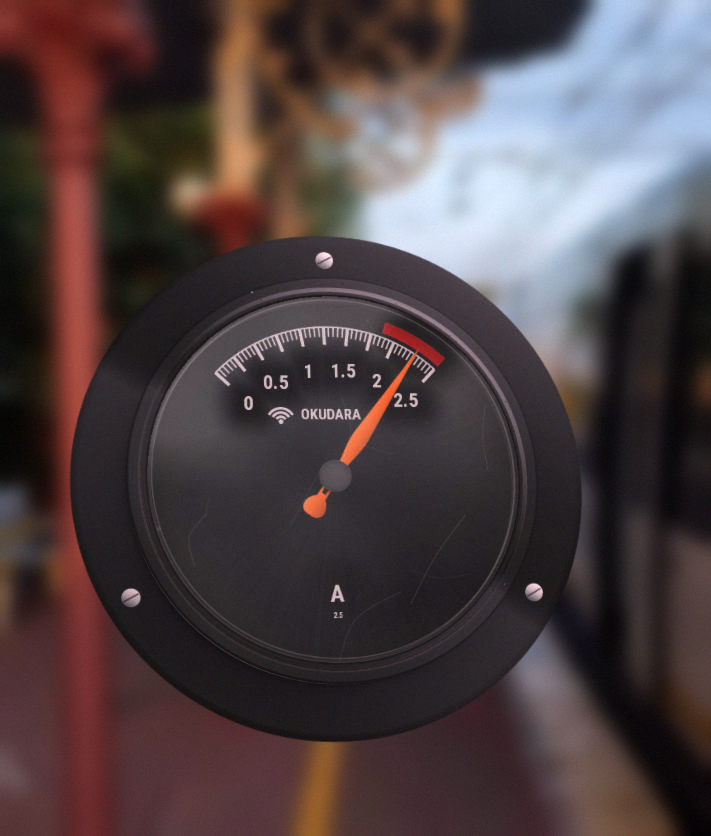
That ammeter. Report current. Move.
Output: 2.25 A
